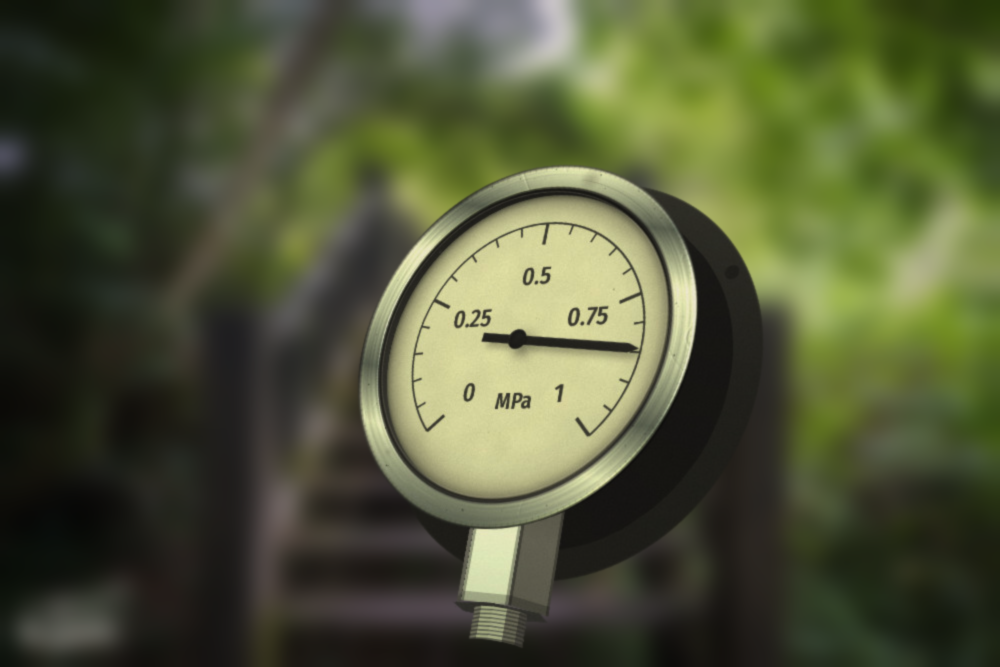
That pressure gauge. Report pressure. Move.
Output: 0.85 MPa
